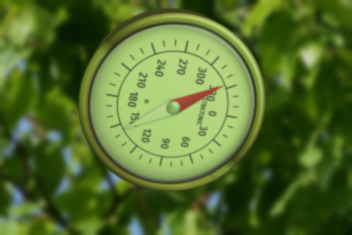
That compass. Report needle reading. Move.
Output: 325 °
